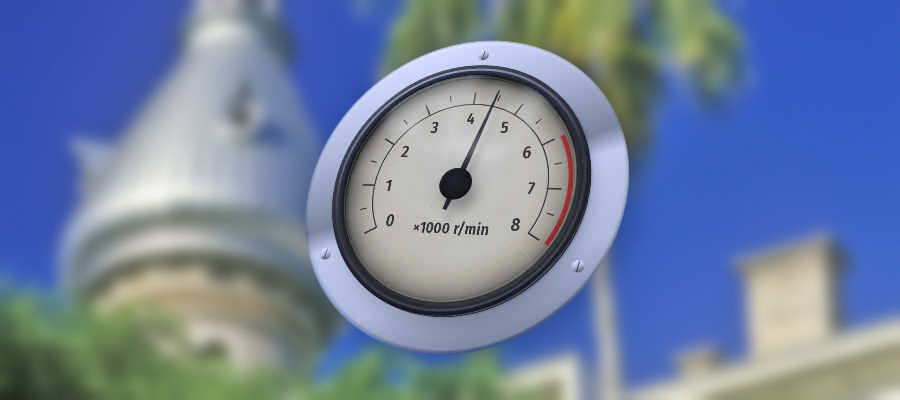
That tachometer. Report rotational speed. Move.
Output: 4500 rpm
